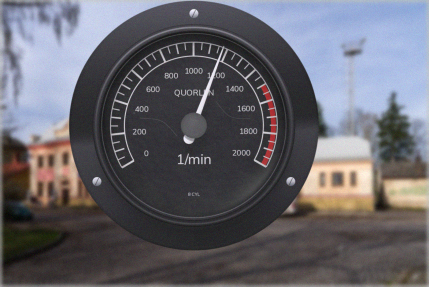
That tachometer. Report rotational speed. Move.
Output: 1175 rpm
